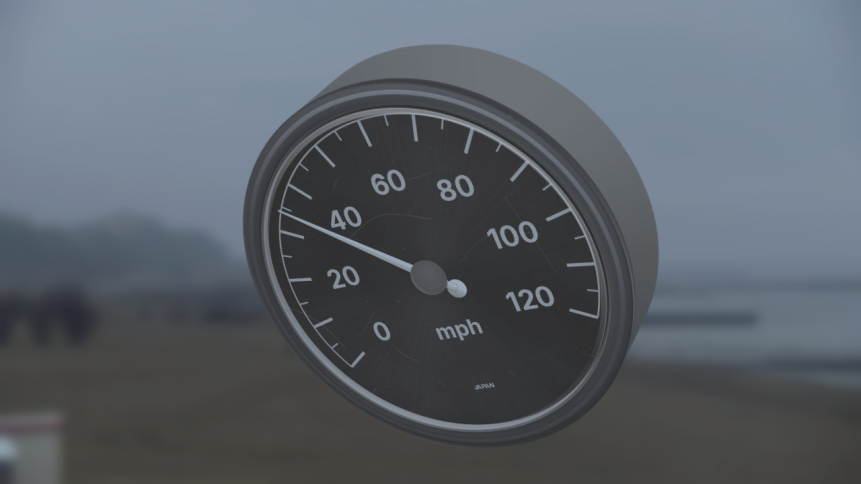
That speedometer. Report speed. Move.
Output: 35 mph
